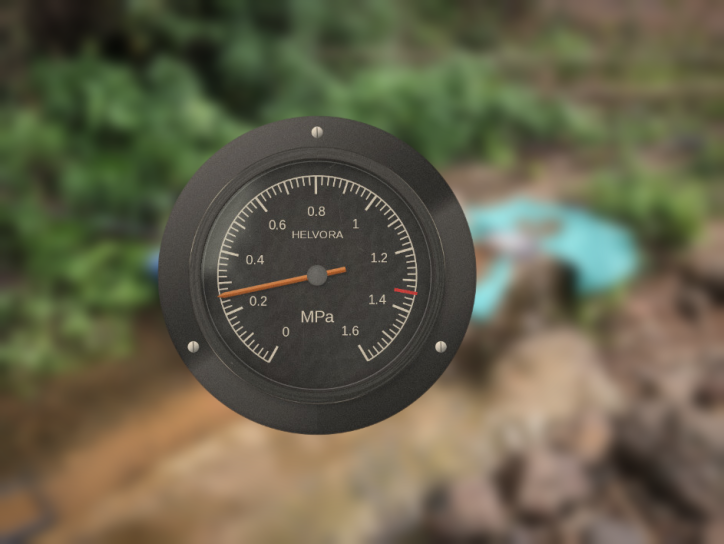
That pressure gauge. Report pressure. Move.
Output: 0.26 MPa
